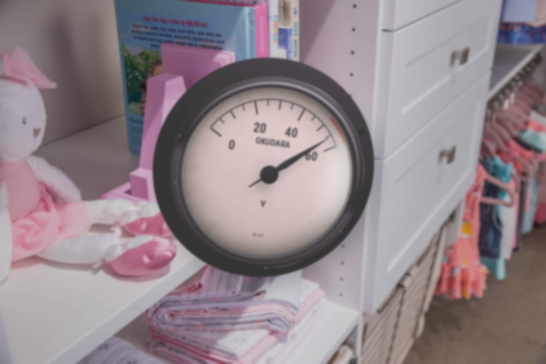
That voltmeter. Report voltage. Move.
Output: 55 V
